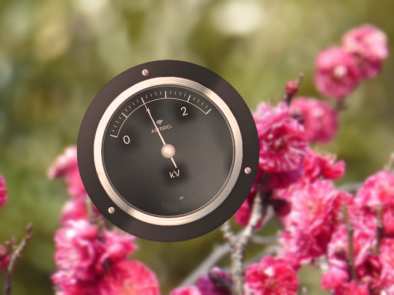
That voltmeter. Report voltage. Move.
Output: 1 kV
